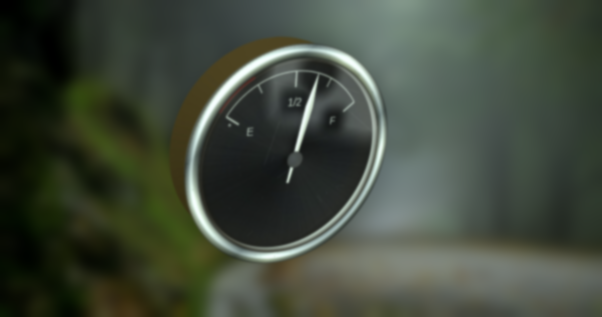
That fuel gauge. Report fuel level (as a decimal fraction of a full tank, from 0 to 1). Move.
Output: 0.625
